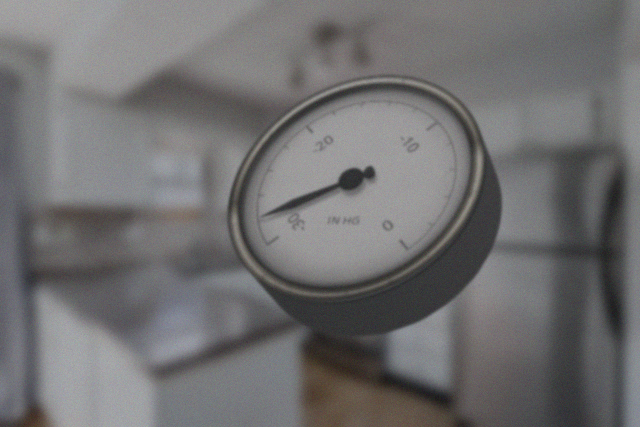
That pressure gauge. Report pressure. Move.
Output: -28 inHg
